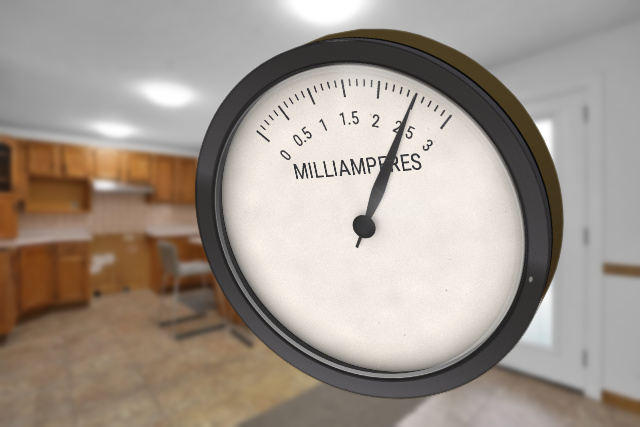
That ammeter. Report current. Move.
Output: 2.5 mA
